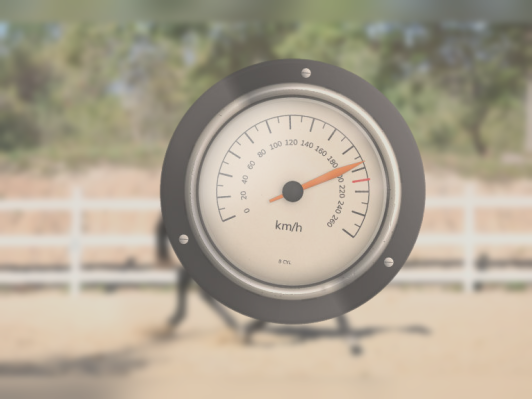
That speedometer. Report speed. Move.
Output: 195 km/h
